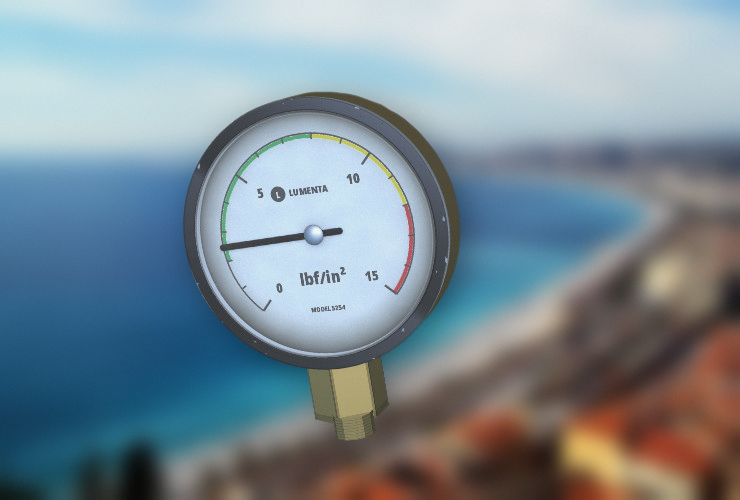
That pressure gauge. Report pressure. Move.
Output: 2.5 psi
